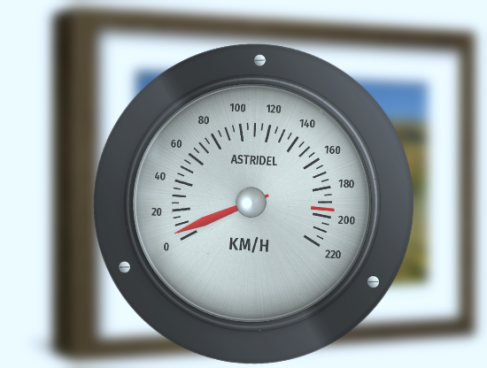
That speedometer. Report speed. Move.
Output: 5 km/h
